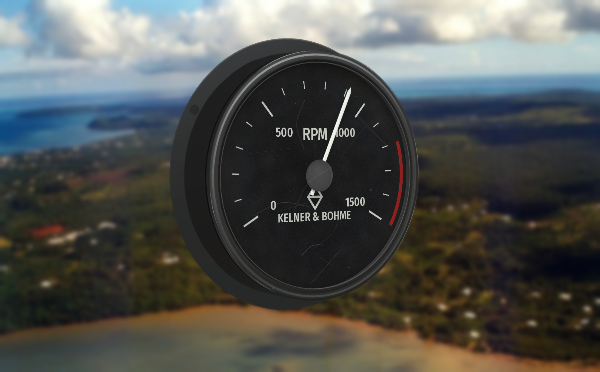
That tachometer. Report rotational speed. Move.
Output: 900 rpm
